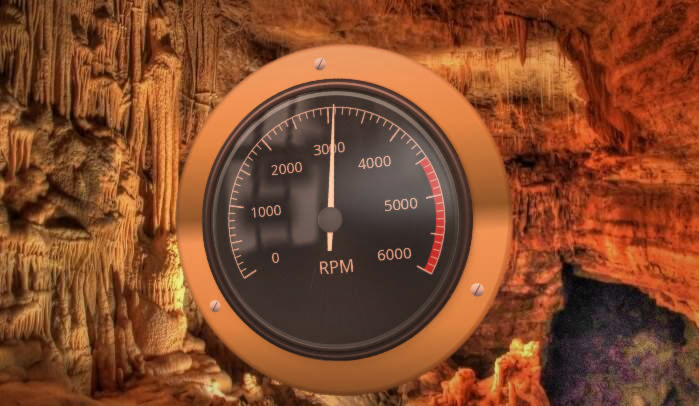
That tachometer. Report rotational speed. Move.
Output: 3100 rpm
